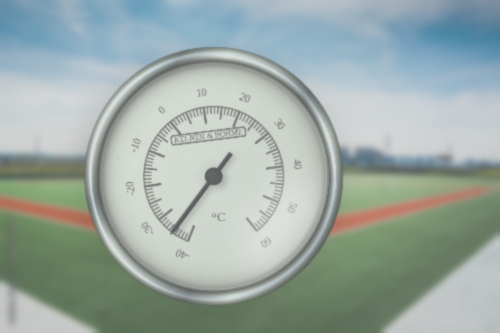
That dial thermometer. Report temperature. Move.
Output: -35 °C
